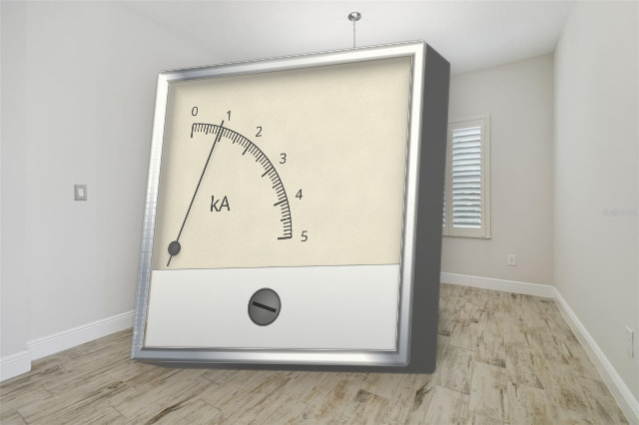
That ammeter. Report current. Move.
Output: 1 kA
